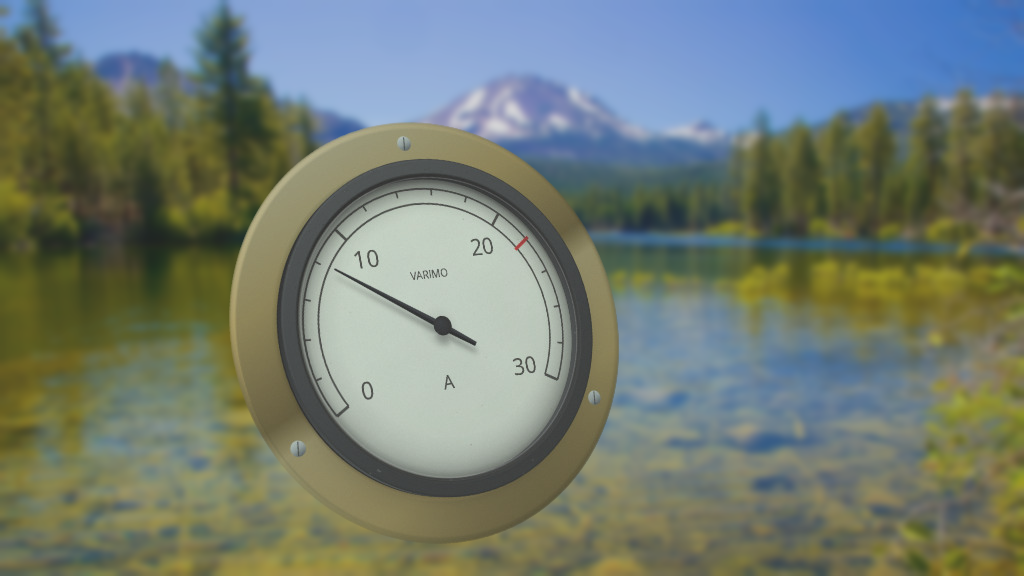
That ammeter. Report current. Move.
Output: 8 A
